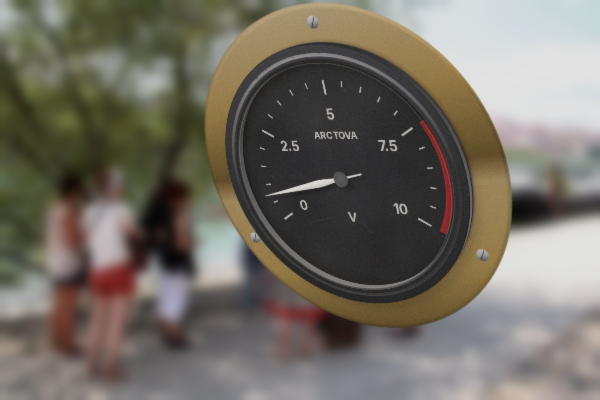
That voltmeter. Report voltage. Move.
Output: 0.75 V
